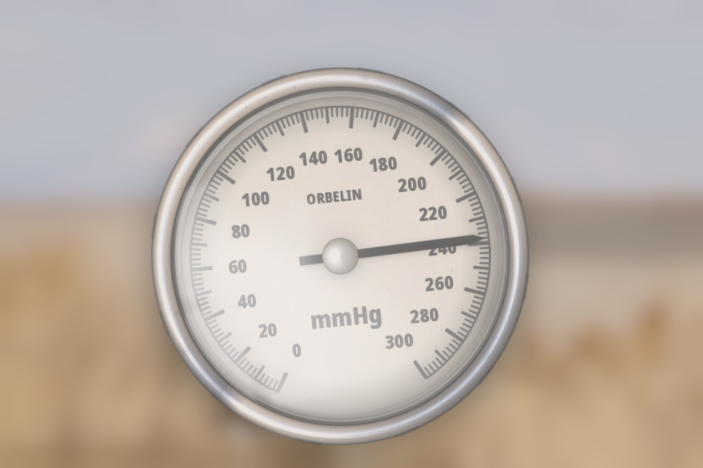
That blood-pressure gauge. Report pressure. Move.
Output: 238 mmHg
